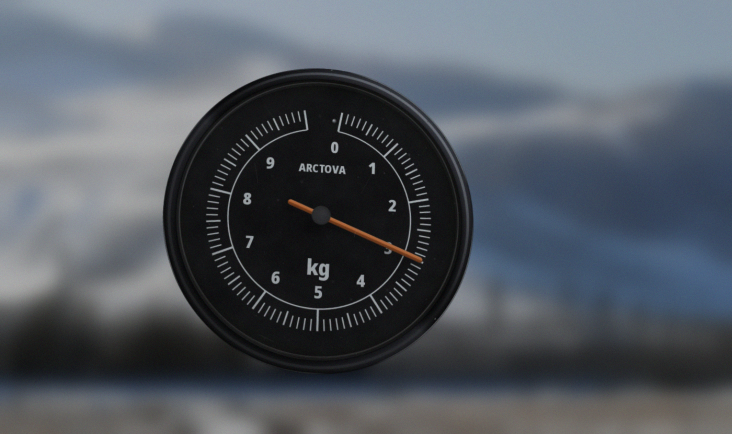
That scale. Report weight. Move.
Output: 3 kg
